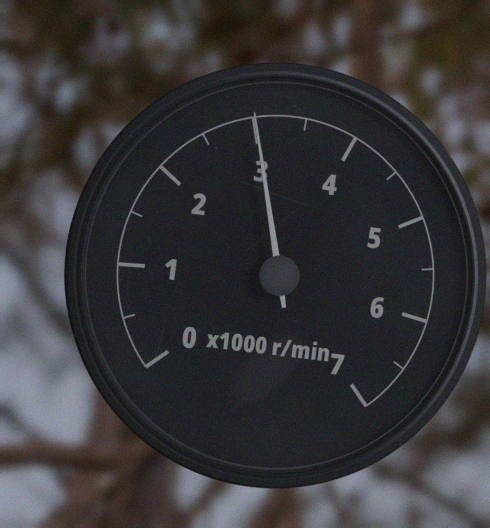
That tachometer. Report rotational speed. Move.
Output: 3000 rpm
